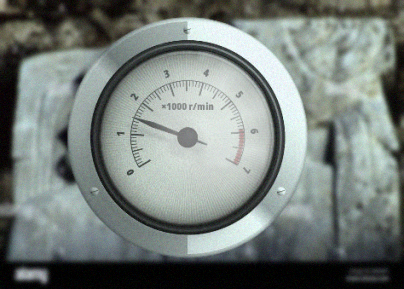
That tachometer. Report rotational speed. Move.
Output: 1500 rpm
